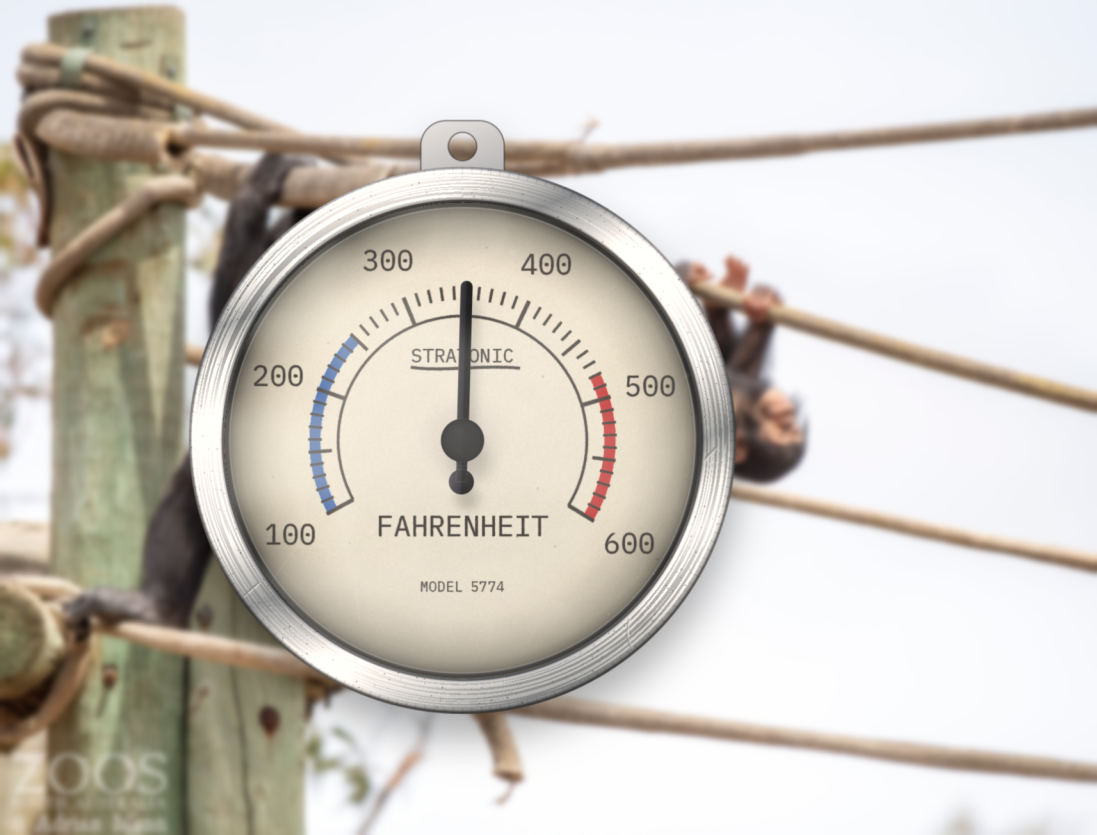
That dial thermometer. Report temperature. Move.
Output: 350 °F
